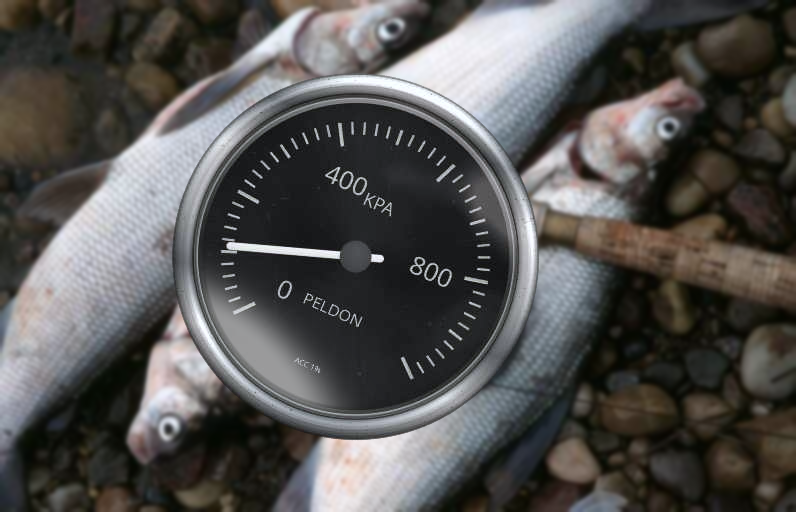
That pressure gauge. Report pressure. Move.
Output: 110 kPa
